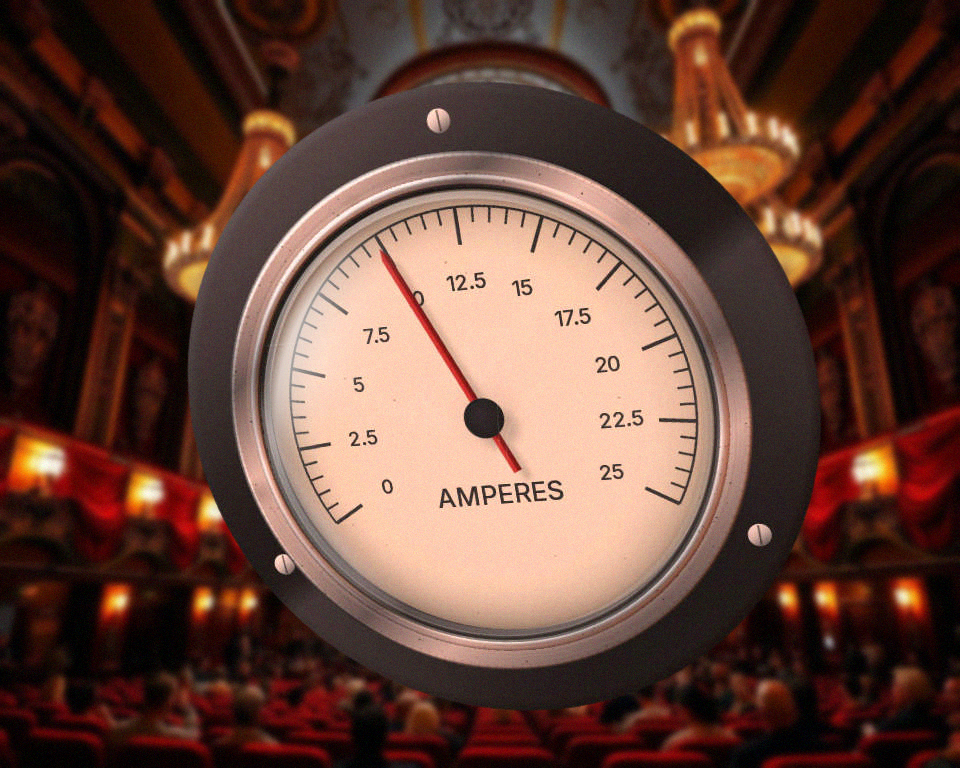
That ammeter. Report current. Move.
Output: 10 A
